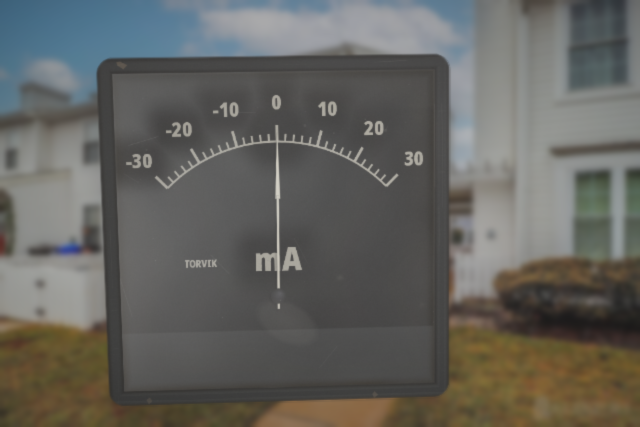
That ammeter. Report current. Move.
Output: 0 mA
